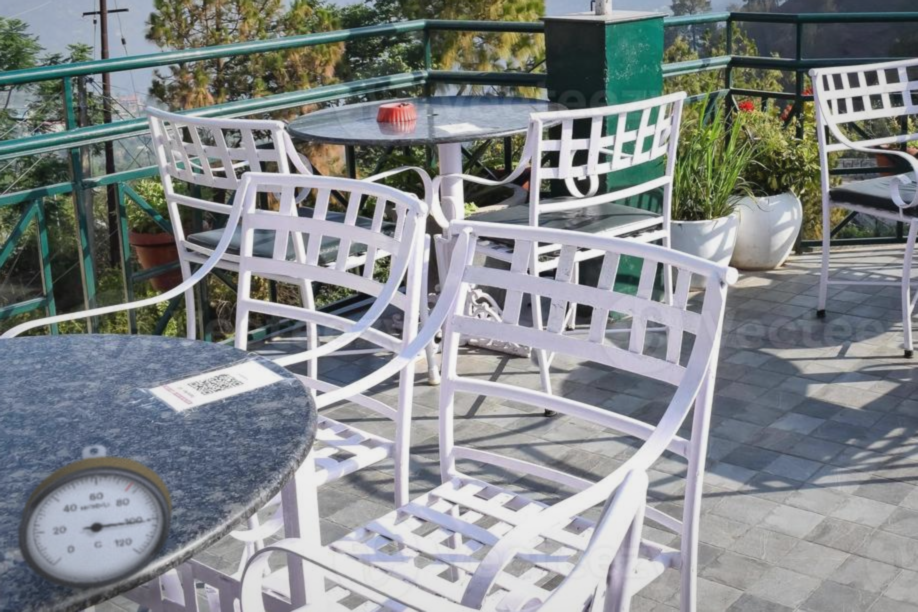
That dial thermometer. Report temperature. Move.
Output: 100 °C
